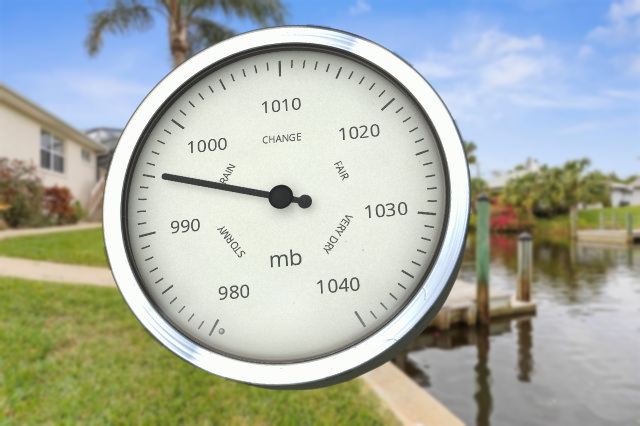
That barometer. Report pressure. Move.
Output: 995 mbar
